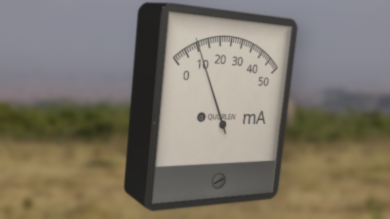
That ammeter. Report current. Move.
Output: 10 mA
